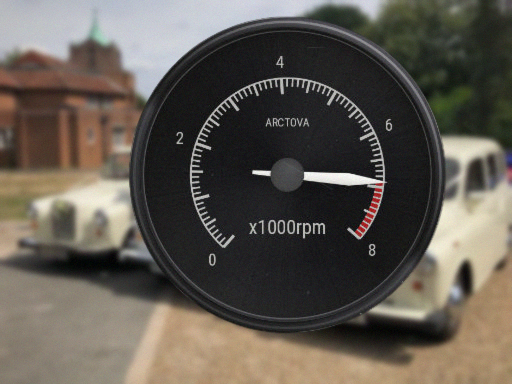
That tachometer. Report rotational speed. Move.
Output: 6900 rpm
